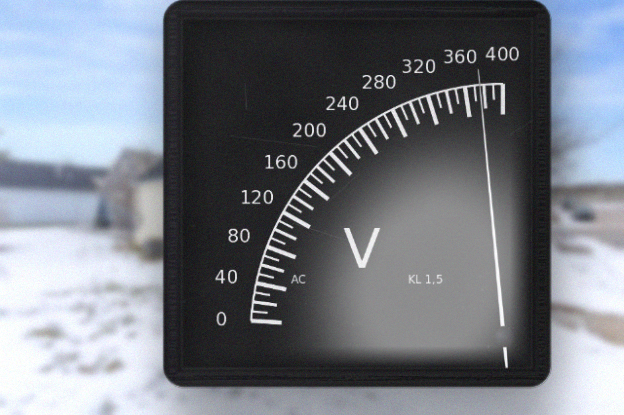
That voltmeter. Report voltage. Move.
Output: 375 V
